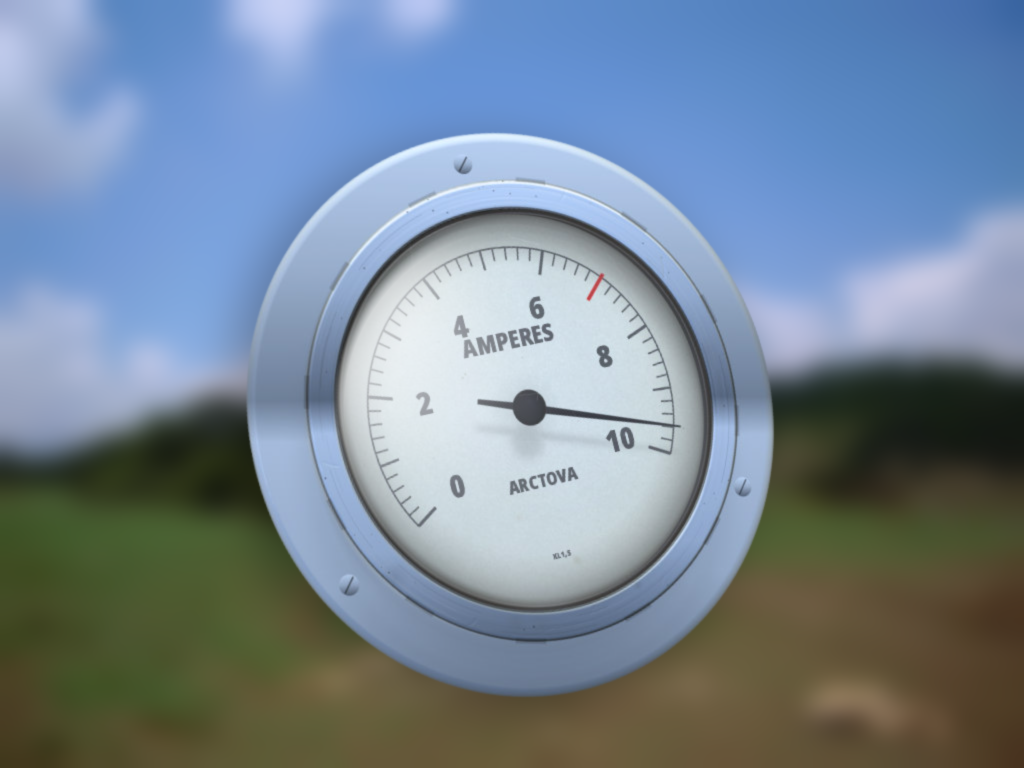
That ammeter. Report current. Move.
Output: 9.6 A
